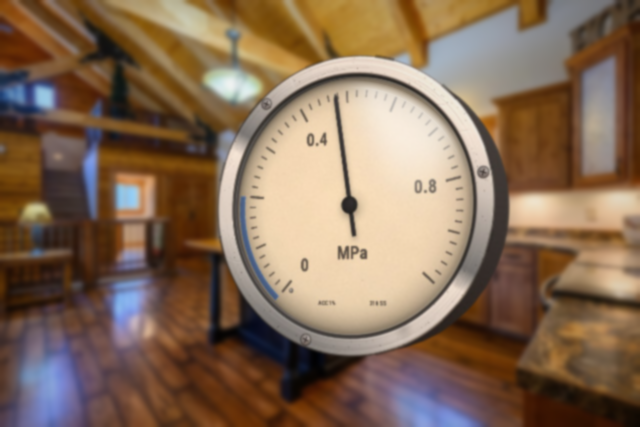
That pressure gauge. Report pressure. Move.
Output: 0.48 MPa
